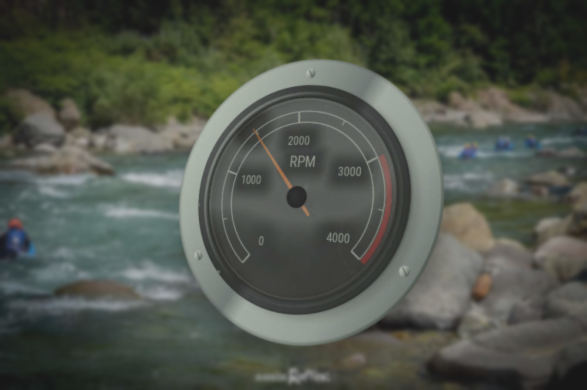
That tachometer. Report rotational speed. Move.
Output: 1500 rpm
